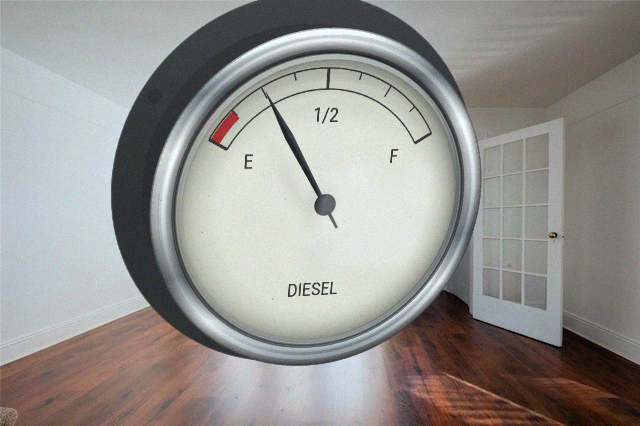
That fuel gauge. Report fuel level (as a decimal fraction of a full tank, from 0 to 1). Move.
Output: 0.25
